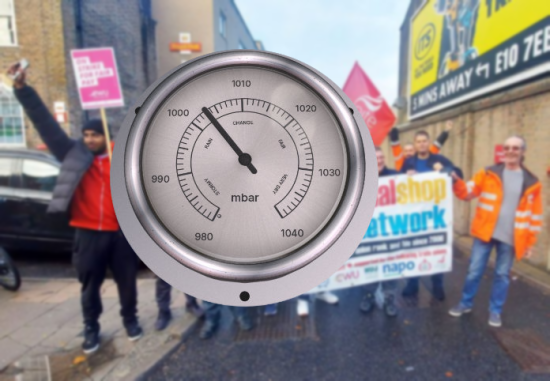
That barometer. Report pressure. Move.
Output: 1003 mbar
